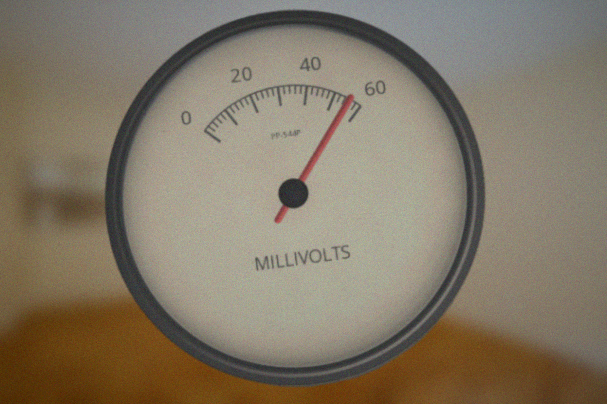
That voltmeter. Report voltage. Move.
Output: 56 mV
